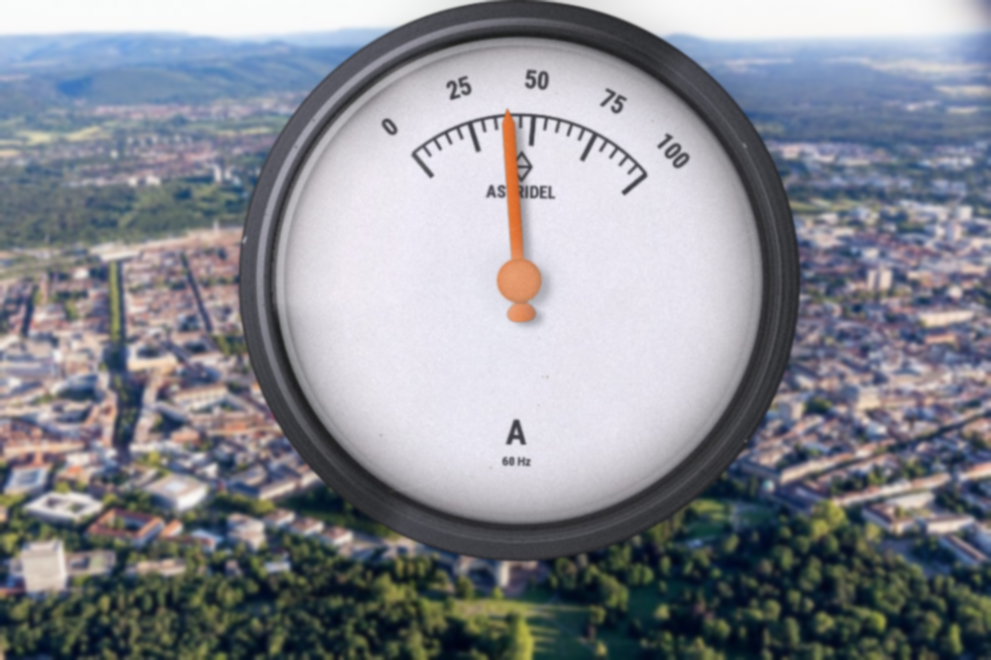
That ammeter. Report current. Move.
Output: 40 A
